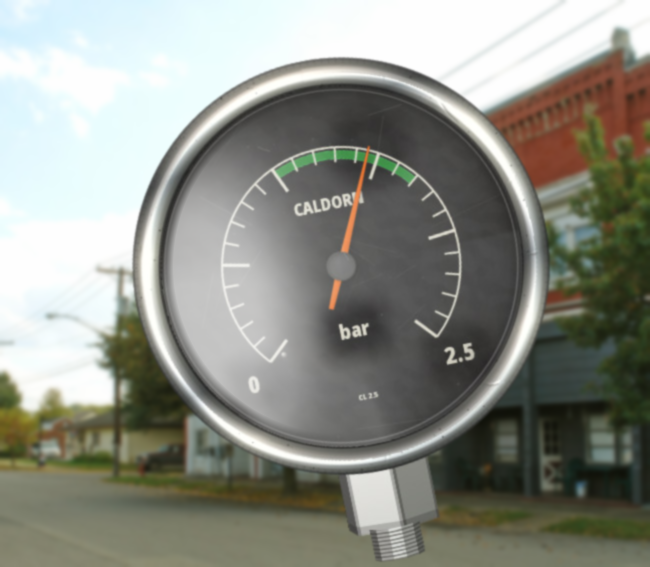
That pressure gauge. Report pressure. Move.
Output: 1.45 bar
